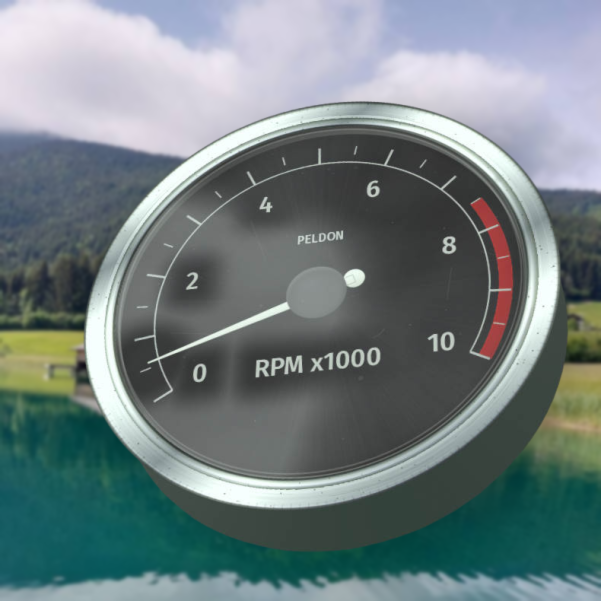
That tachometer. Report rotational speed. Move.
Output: 500 rpm
